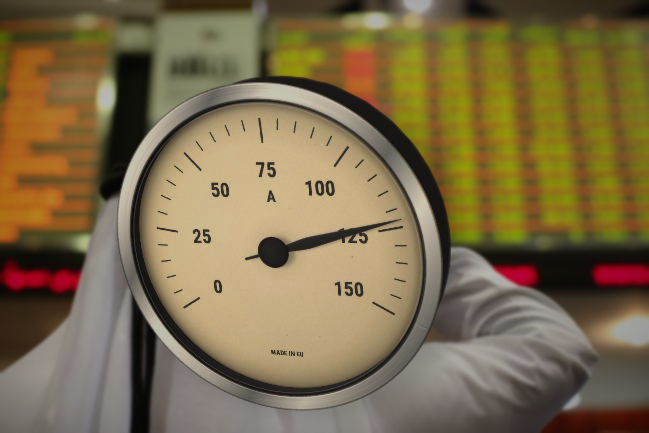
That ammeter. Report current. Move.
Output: 122.5 A
